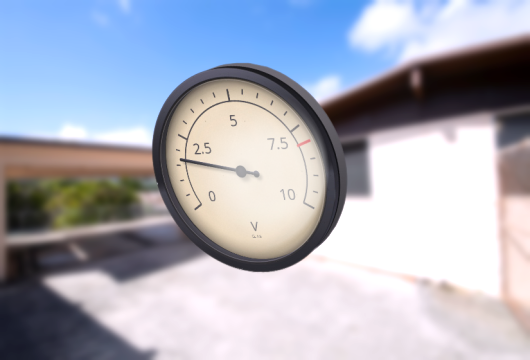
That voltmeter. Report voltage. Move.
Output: 1.75 V
